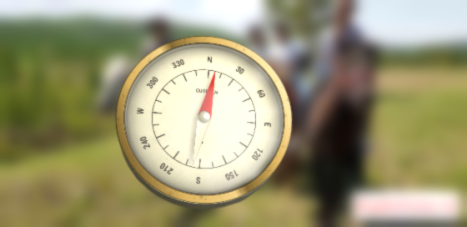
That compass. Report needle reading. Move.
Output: 7.5 °
